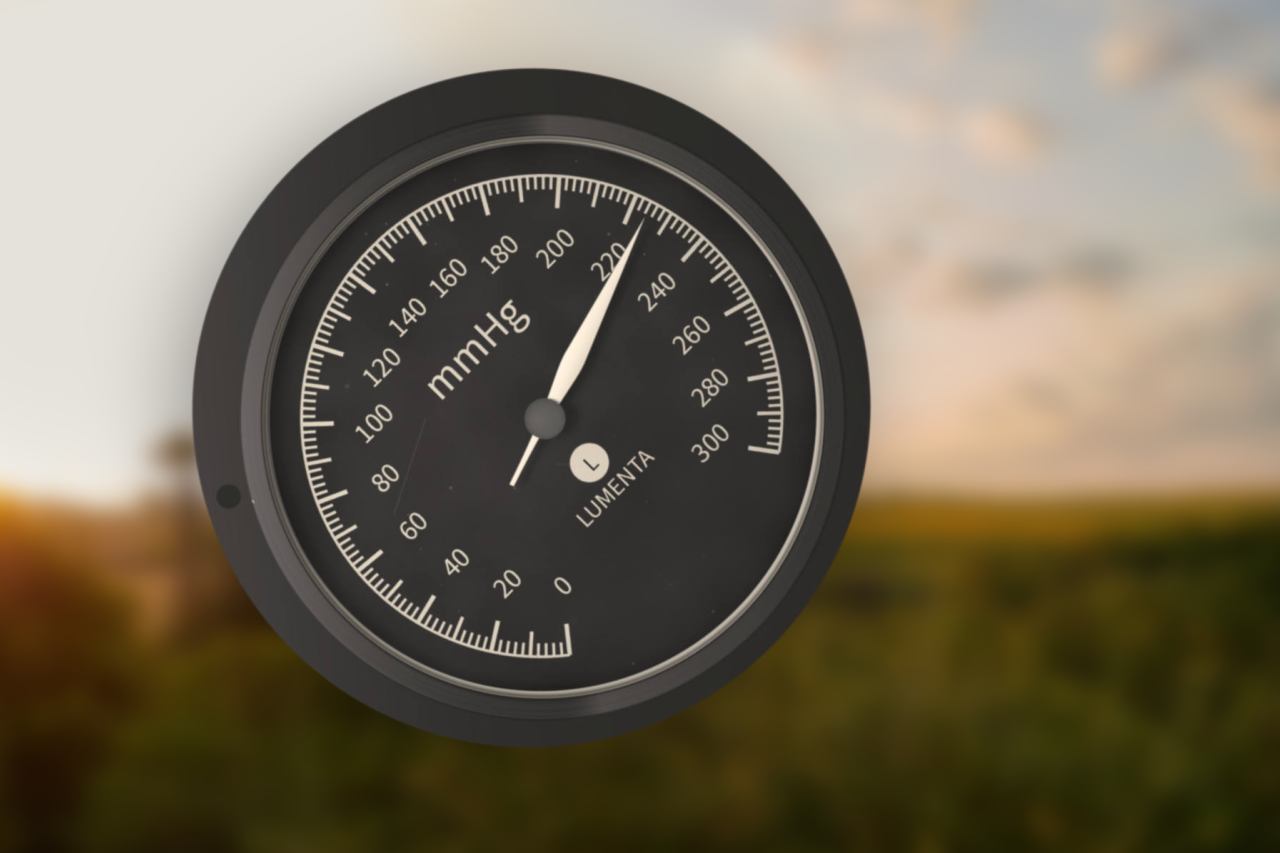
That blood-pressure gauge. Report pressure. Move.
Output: 224 mmHg
